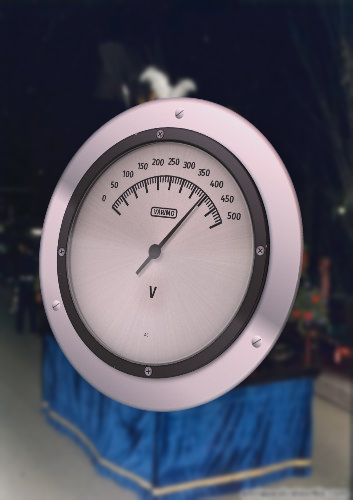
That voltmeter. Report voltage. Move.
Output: 400 V
